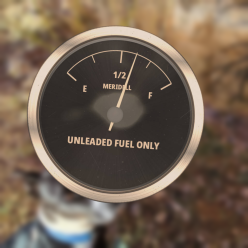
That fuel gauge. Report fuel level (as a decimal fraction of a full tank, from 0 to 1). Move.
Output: 0.625
